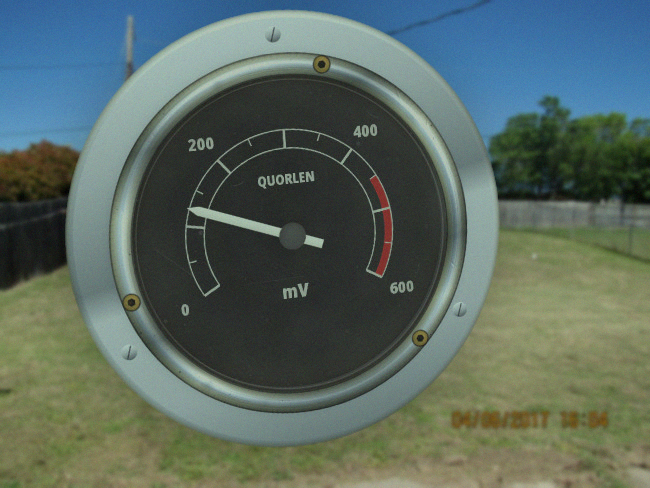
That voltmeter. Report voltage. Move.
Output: 125 mV
